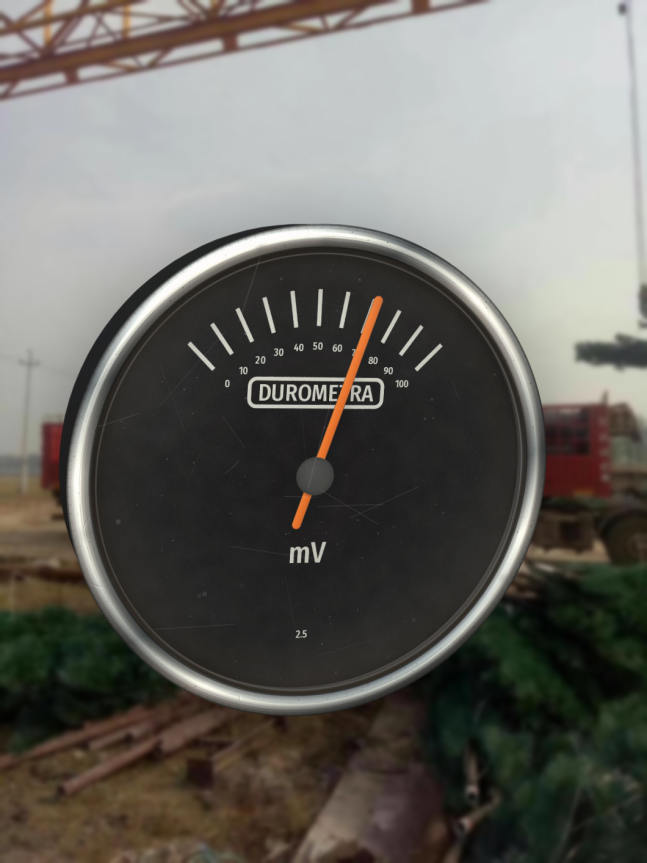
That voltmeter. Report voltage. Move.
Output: 70 mV
